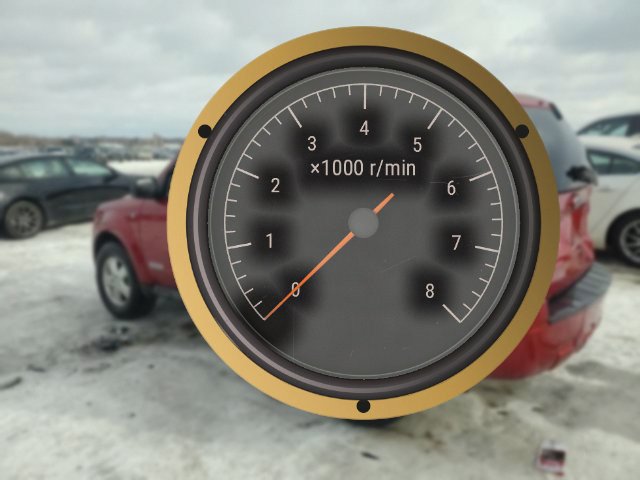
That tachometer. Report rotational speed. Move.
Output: 0 rpm
